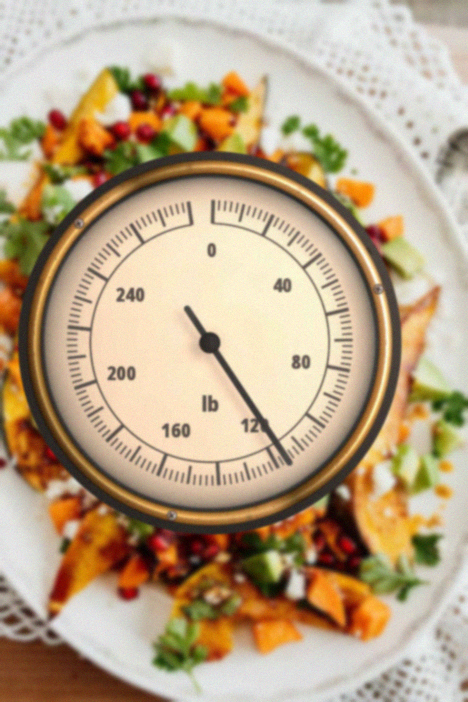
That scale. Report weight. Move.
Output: 116 lb
